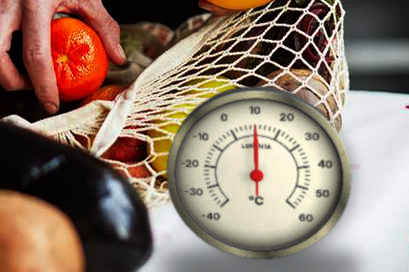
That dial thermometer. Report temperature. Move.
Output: 10 °C
